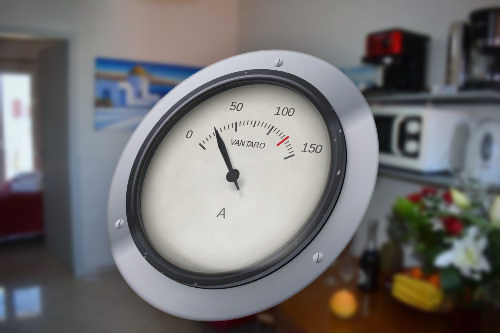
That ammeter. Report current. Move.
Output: 25 A
